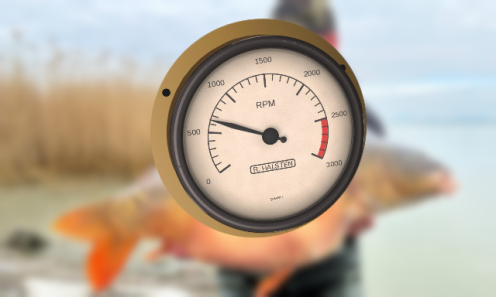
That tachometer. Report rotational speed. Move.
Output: 650 rpm
